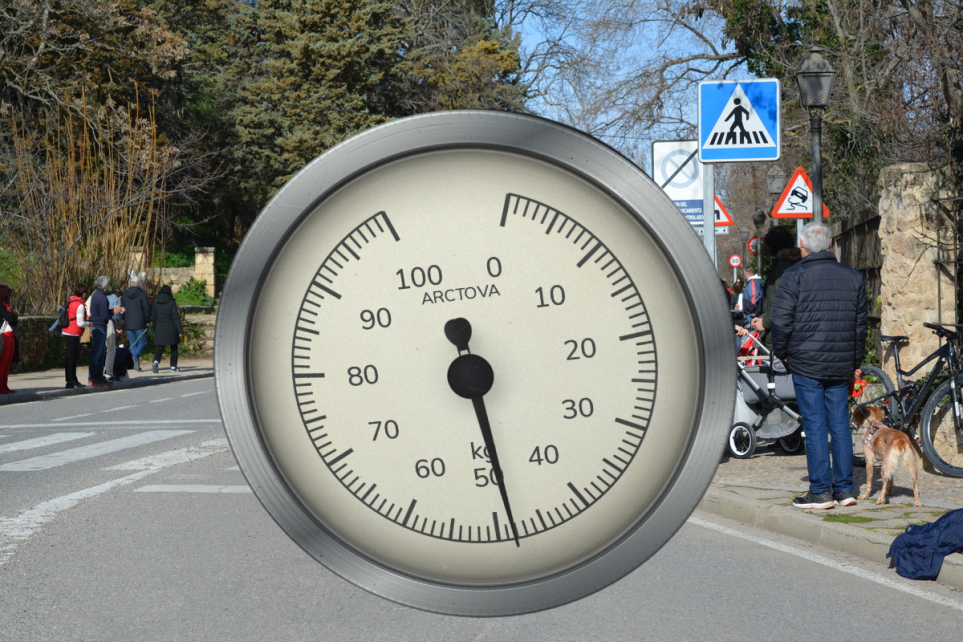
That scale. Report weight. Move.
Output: 48 kg
